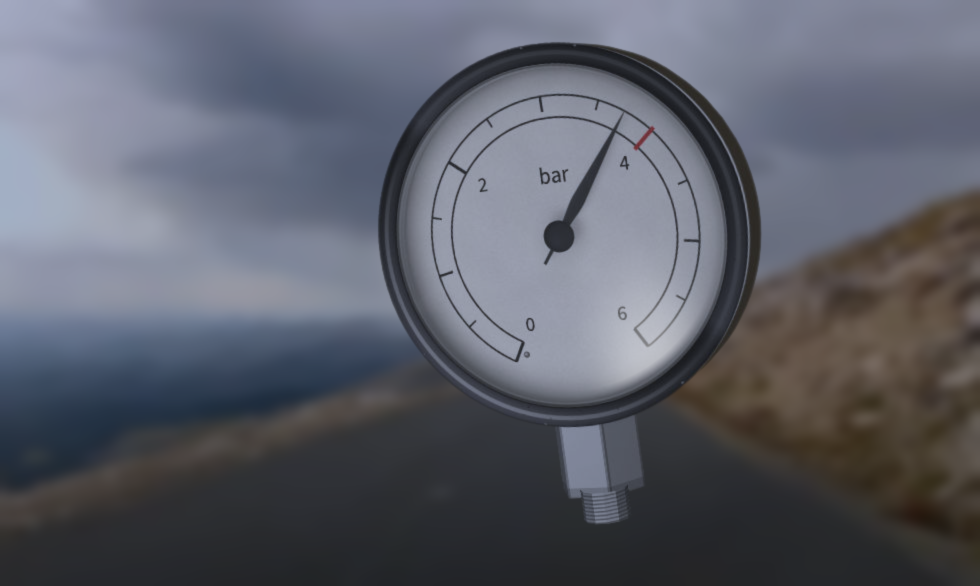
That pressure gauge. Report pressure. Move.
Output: 3.75 bar
